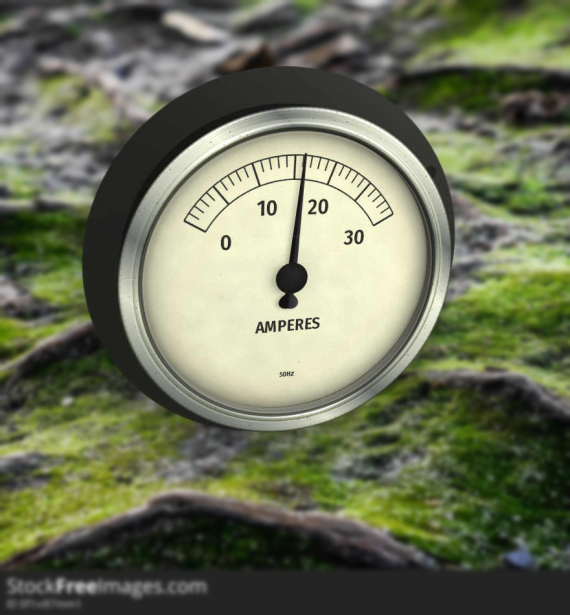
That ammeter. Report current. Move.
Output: 16 A
